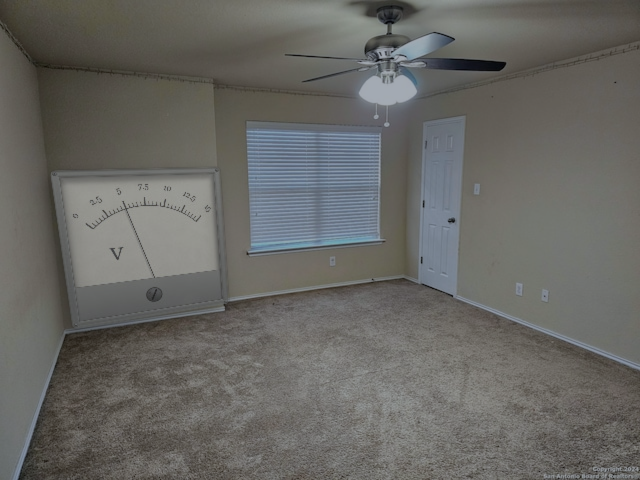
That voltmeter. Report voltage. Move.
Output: 5 V
